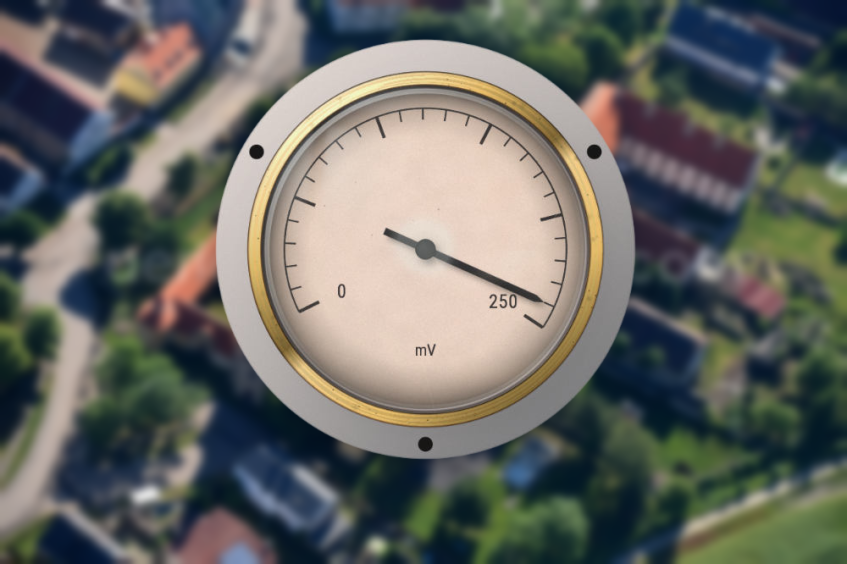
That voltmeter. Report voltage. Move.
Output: 240 mV
